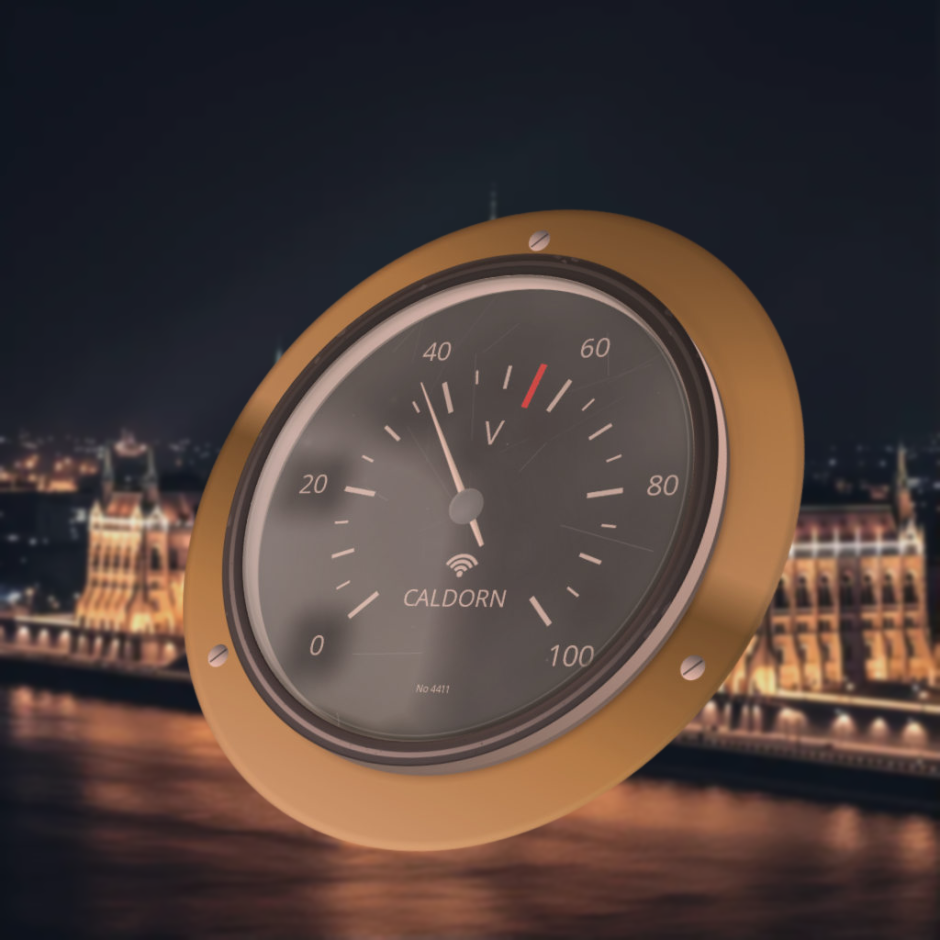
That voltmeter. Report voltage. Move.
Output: 37.5 V
